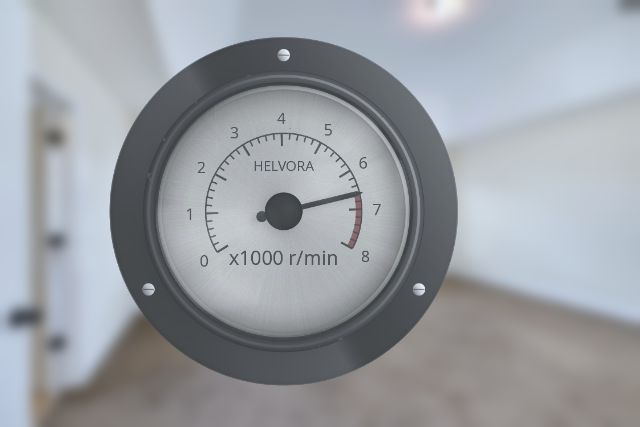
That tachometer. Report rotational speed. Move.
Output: 6600 rpm
